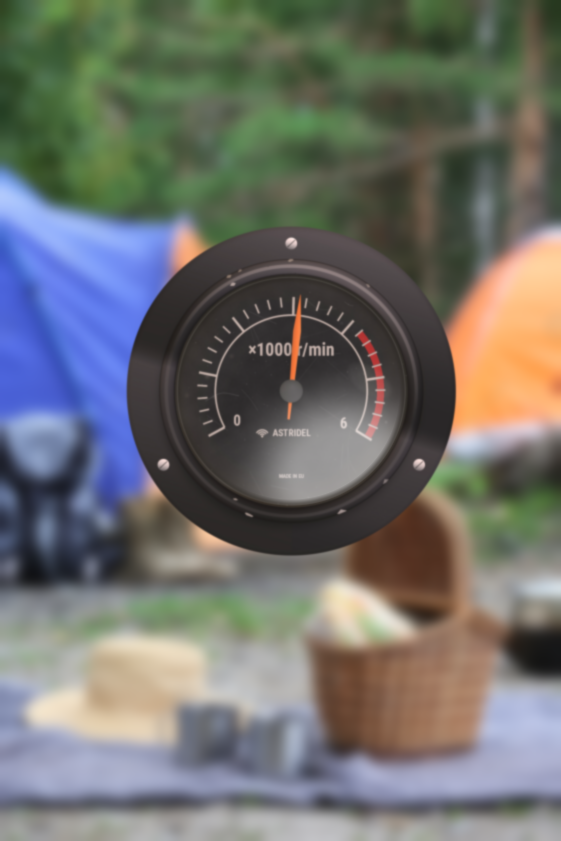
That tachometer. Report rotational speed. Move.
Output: 3100 rpm
